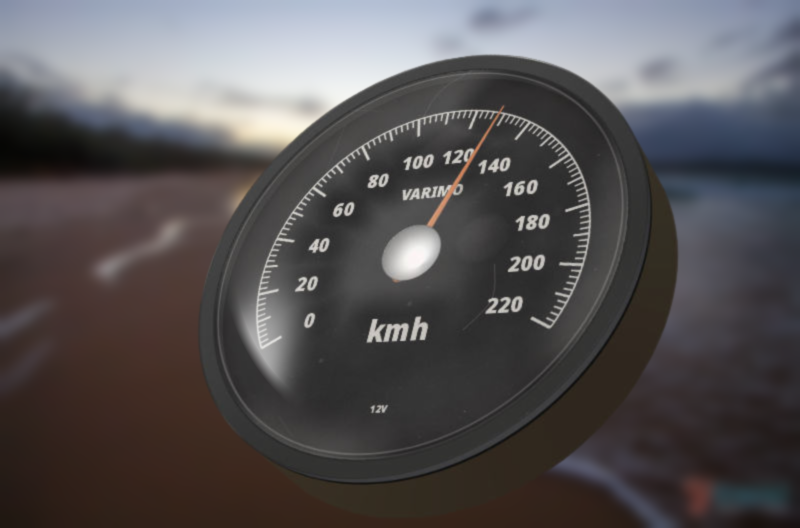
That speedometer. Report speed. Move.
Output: 130 km/h
